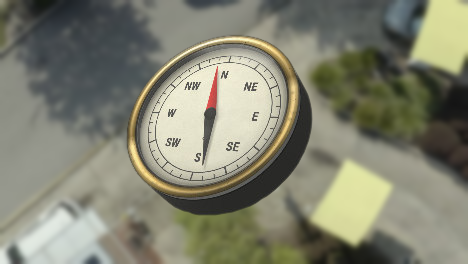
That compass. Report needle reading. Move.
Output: 350 °
